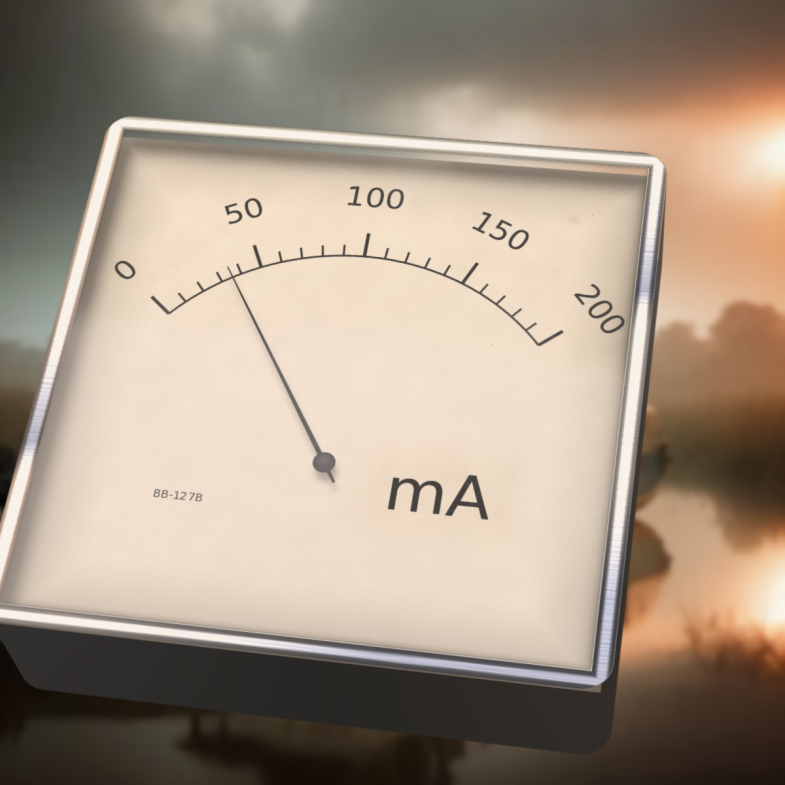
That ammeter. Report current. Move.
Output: 35 mA
